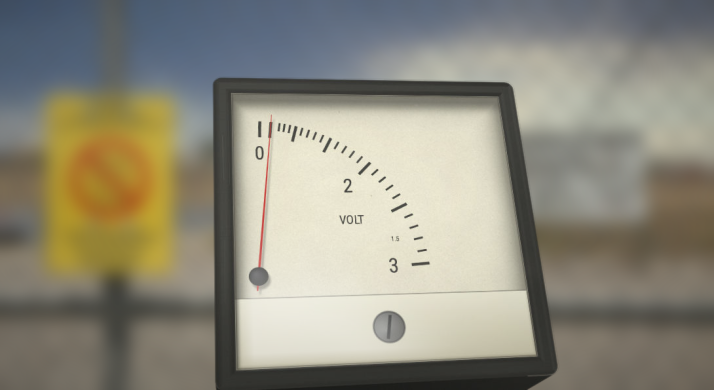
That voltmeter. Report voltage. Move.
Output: 0.5 V
